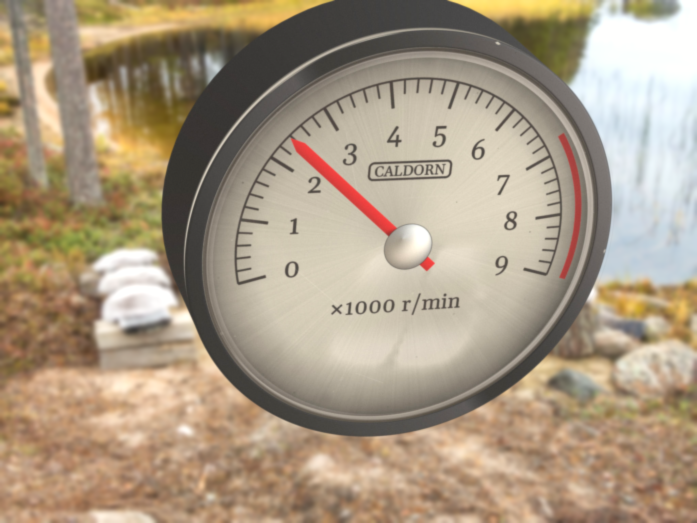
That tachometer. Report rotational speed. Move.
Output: 2400 rpm
